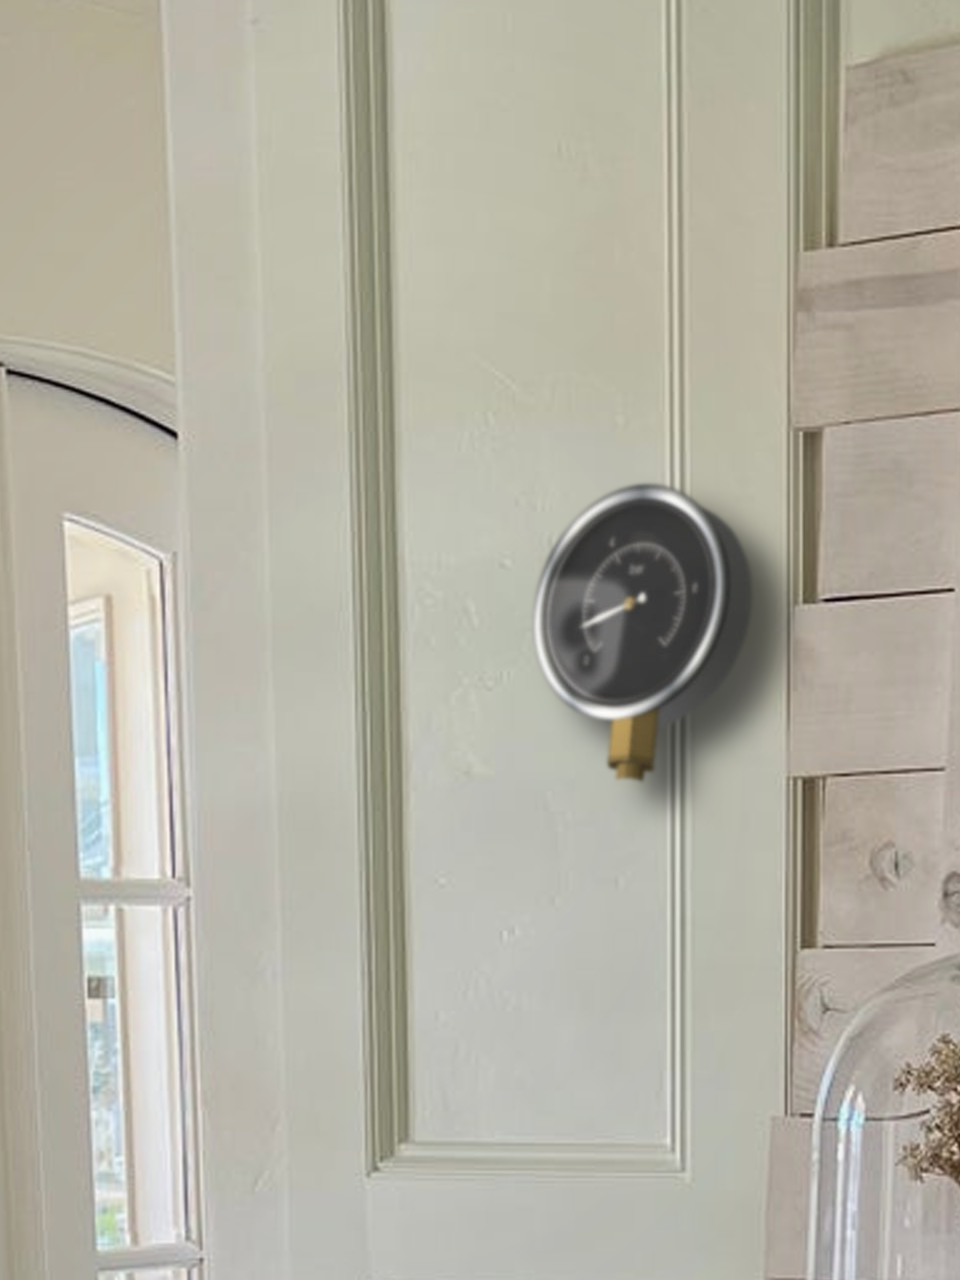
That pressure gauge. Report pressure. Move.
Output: 1 bar
